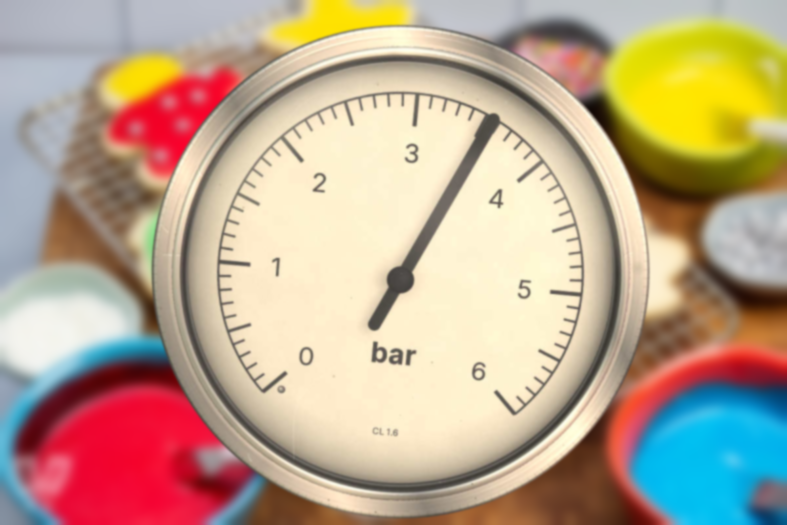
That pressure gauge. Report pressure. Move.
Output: 3.55 bar
